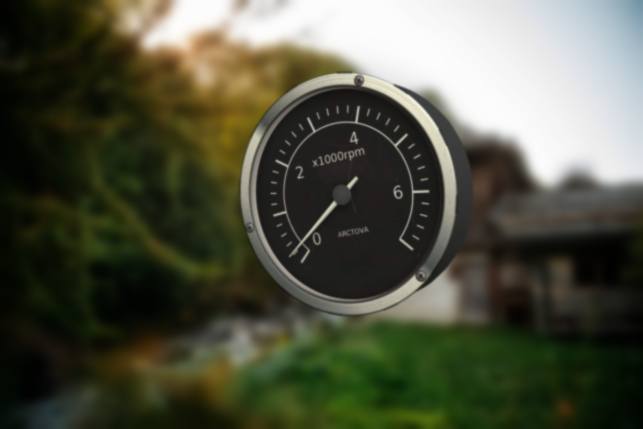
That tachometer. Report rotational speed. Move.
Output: 200 rpm
